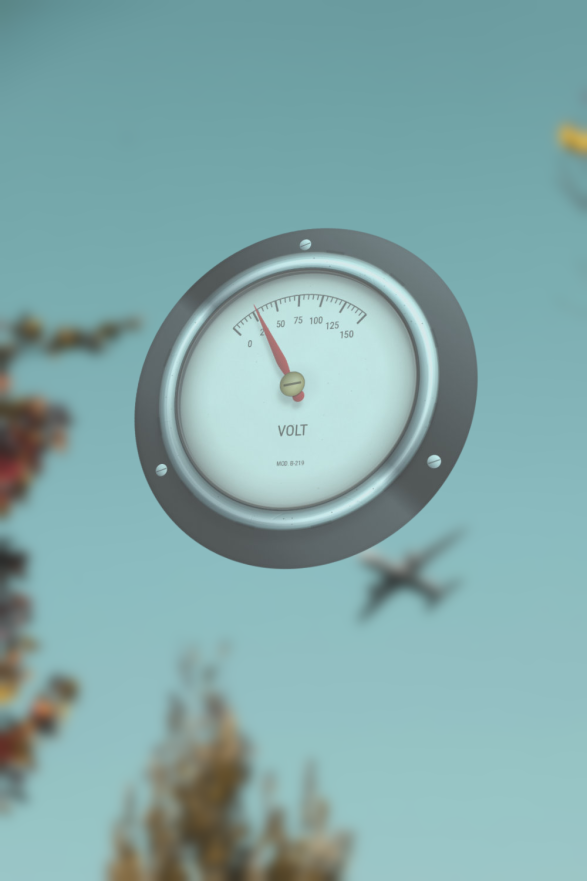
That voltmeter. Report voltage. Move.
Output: 30 V
